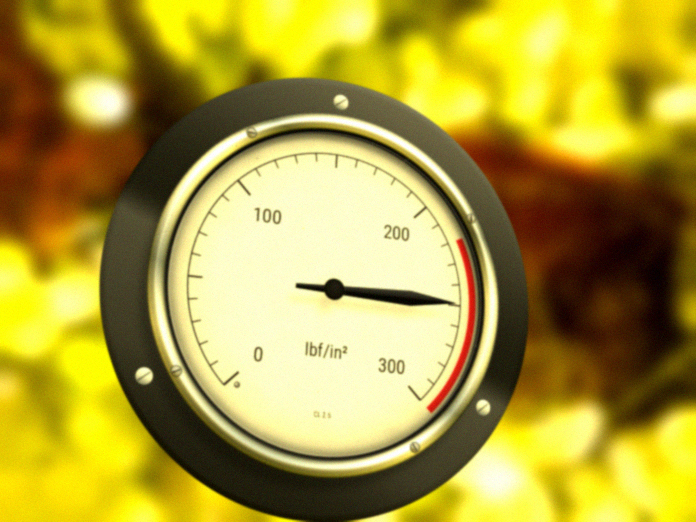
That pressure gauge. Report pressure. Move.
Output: 250 psi
